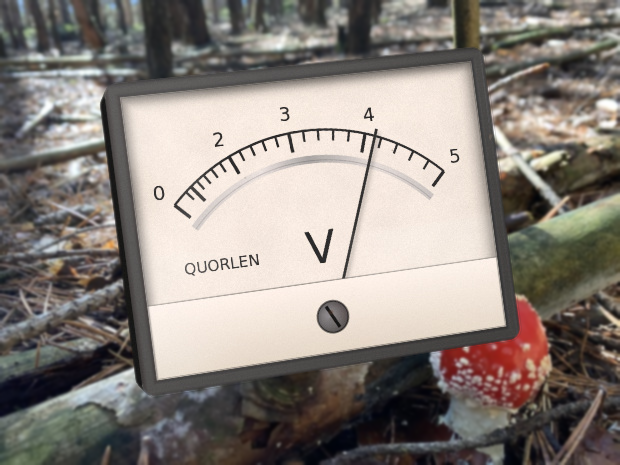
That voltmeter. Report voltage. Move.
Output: 4.1 V
